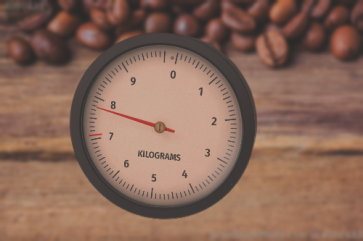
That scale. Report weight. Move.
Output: 7.8 kg
